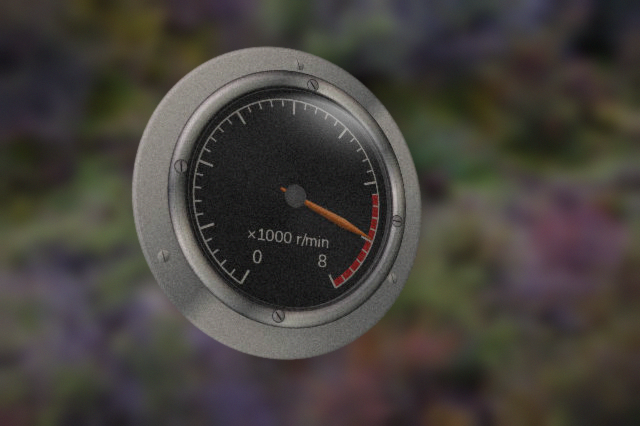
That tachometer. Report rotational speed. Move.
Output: 7000 rpm
